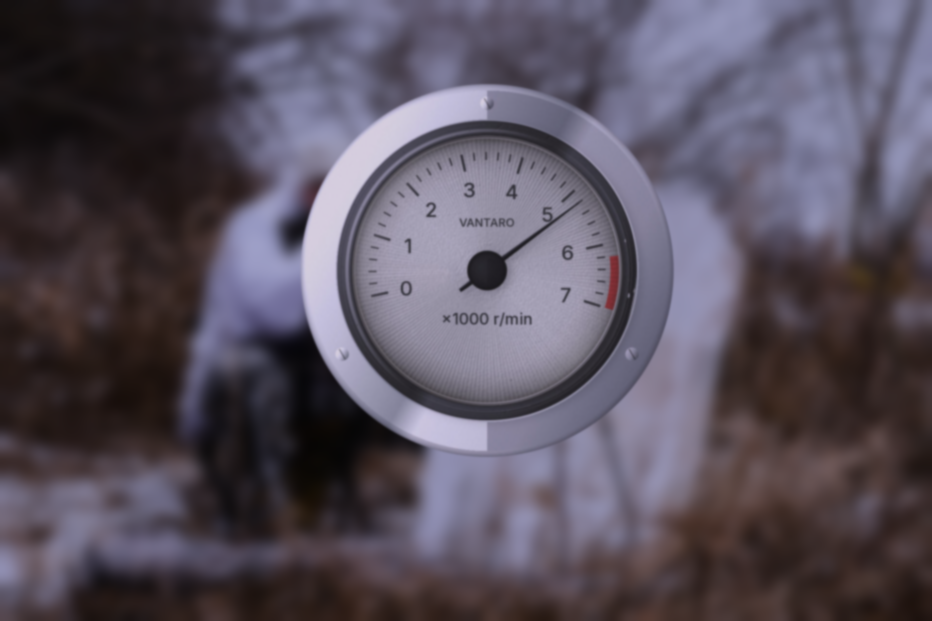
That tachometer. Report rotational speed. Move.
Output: 5200 rpm
